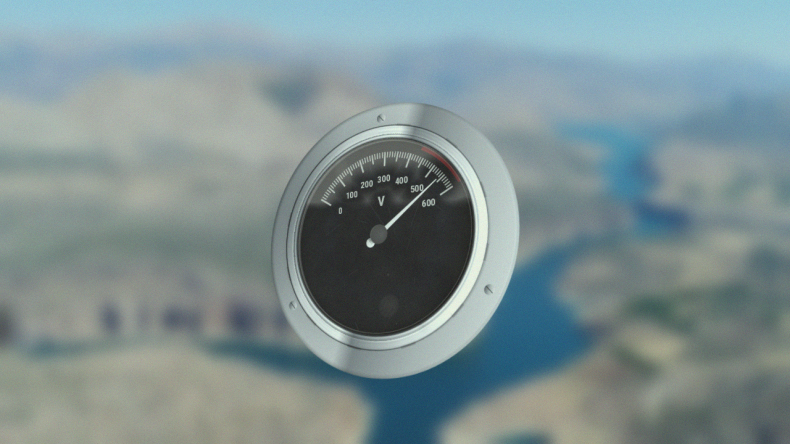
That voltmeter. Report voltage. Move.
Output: 550 V
